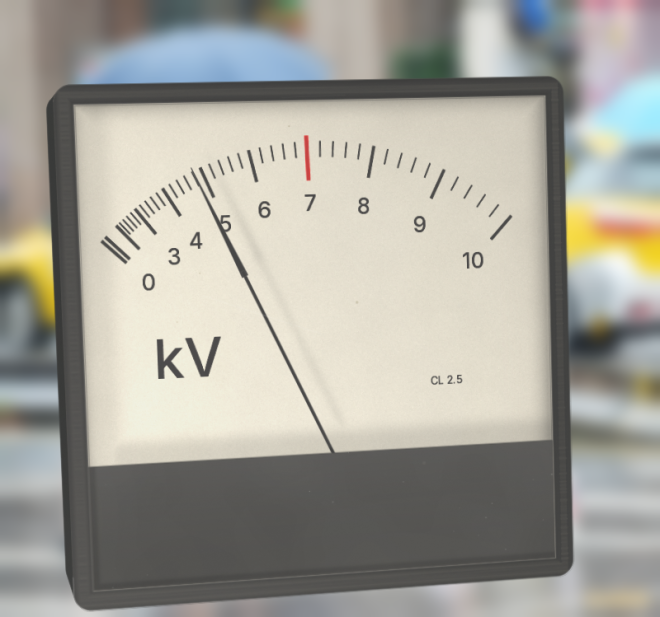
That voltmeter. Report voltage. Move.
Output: 4.8 kV
